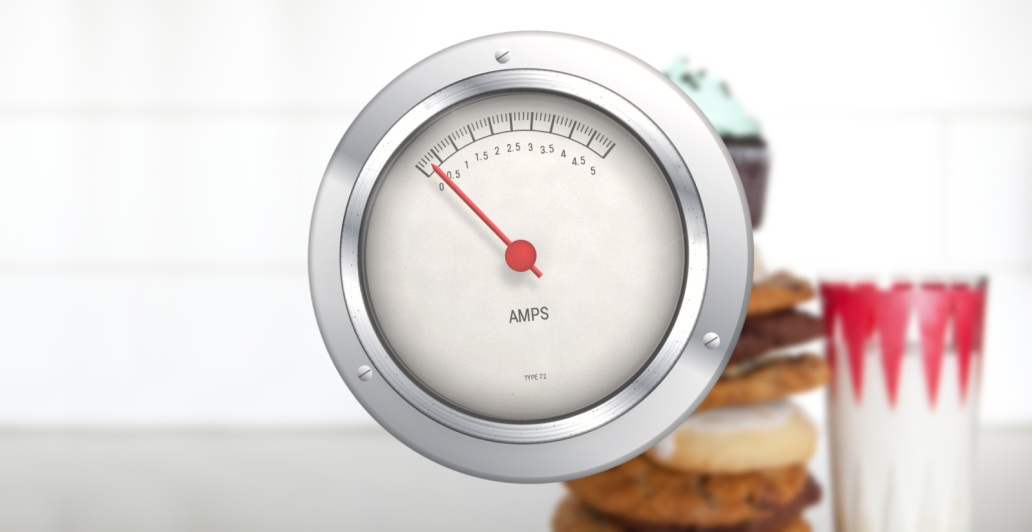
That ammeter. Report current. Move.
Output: 0.3 A
